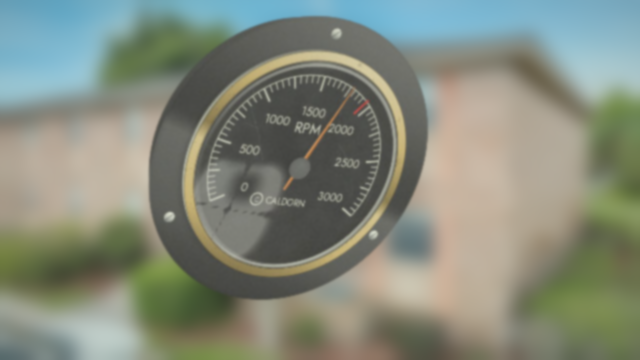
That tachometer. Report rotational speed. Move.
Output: 1750 rpm
